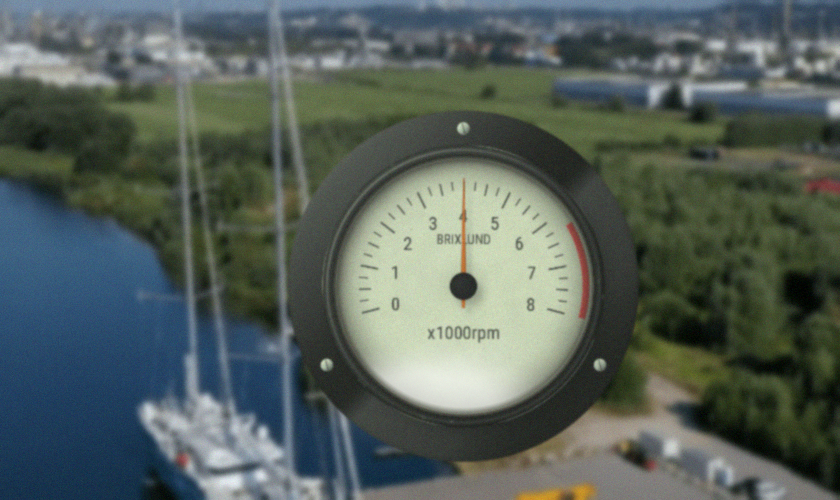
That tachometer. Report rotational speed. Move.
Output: 4000 rpm
